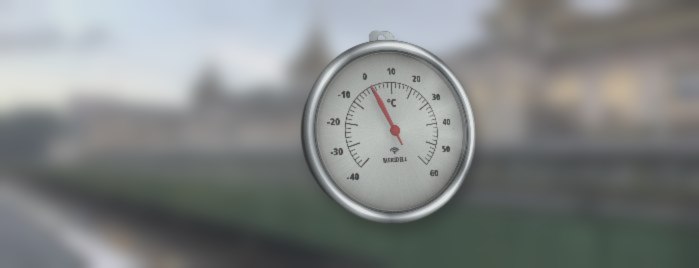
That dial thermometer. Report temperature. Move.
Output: 0 °C
